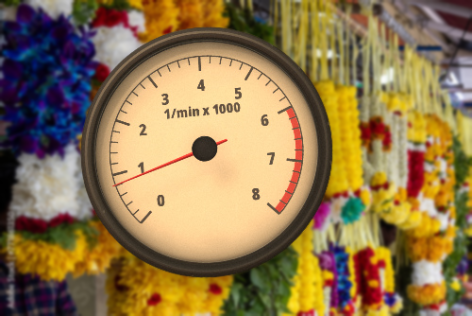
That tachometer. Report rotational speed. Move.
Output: 800 rpm
